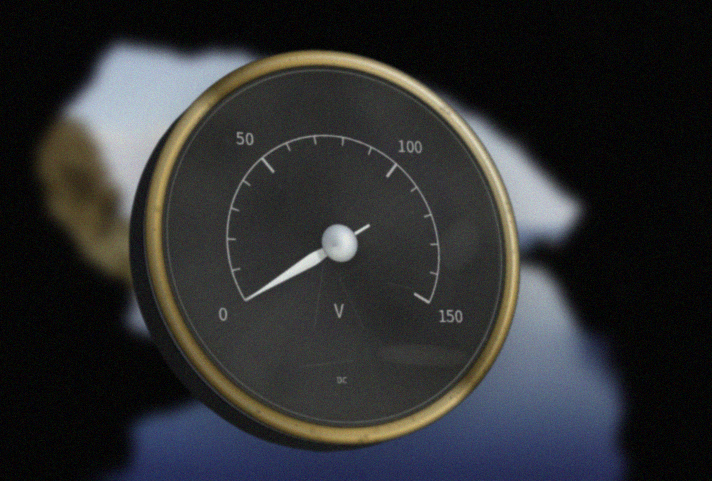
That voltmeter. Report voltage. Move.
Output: 0 V
